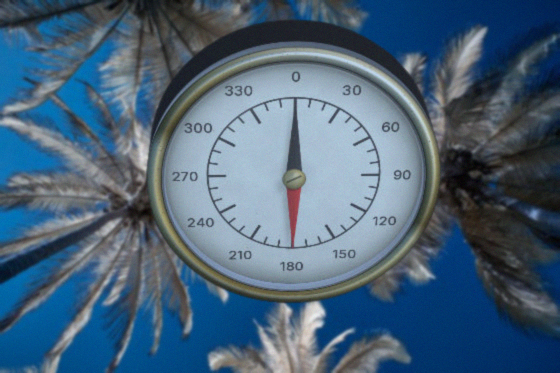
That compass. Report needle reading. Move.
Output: 180 °
